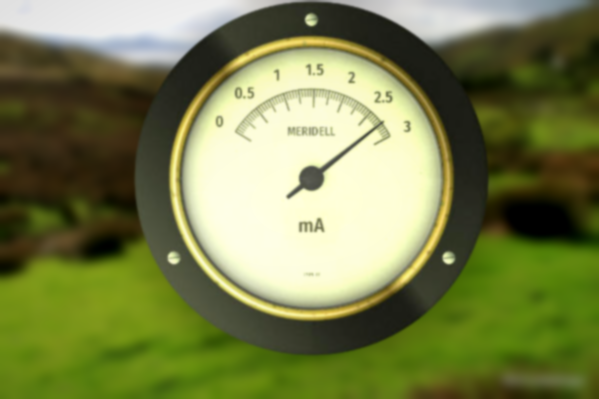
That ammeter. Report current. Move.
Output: 2.75 mA
